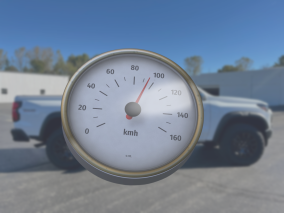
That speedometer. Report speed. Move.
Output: 95 km/h
